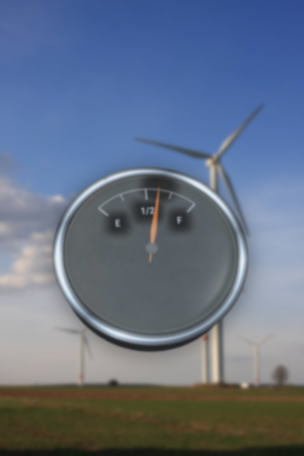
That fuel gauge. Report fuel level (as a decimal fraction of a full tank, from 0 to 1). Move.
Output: 0.625
